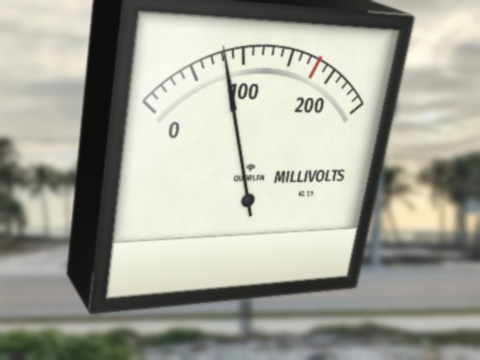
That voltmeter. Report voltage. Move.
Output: 80 mV
